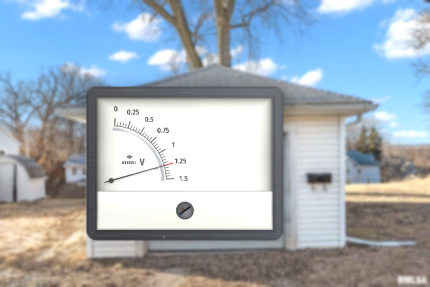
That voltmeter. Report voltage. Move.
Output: 1.25 V
